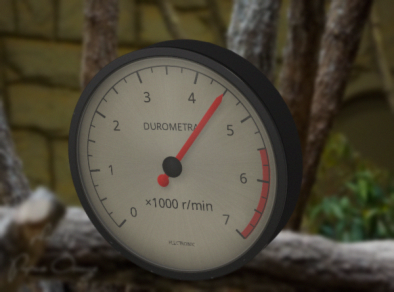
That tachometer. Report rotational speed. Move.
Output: 4500 rpm
